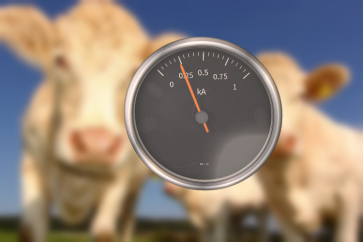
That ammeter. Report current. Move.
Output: 0.25 kA
